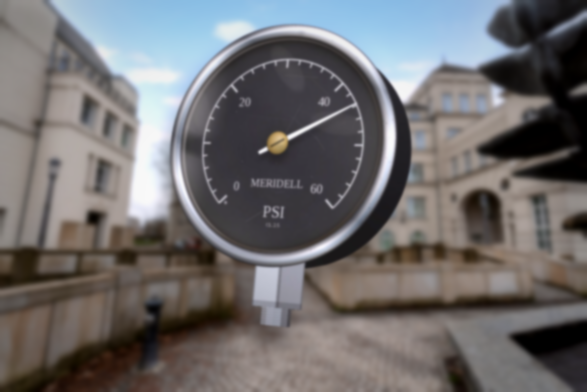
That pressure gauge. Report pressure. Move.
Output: 44 psi
